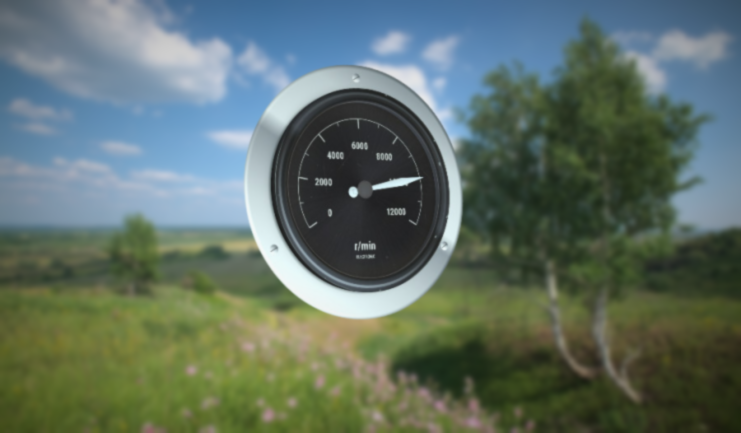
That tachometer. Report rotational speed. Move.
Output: 10000 rpm
